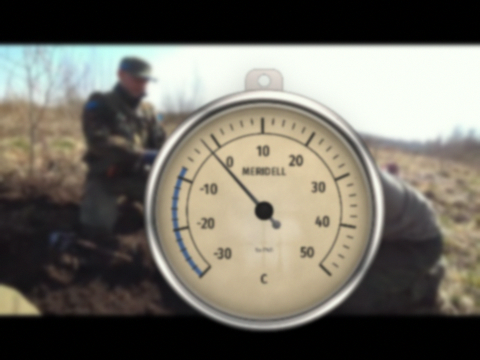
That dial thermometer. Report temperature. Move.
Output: -2 °C
